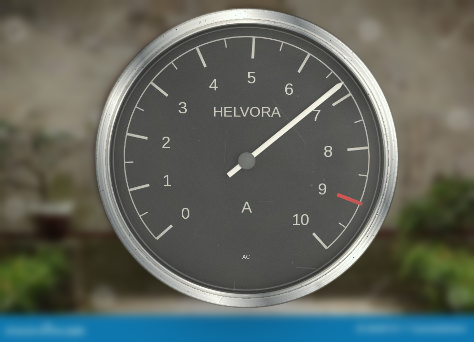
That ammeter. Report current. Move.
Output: 6.75 A
